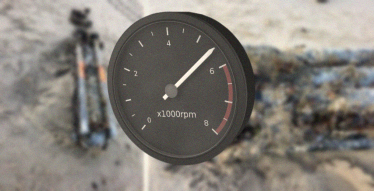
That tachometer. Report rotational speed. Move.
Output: 5500 rpm
